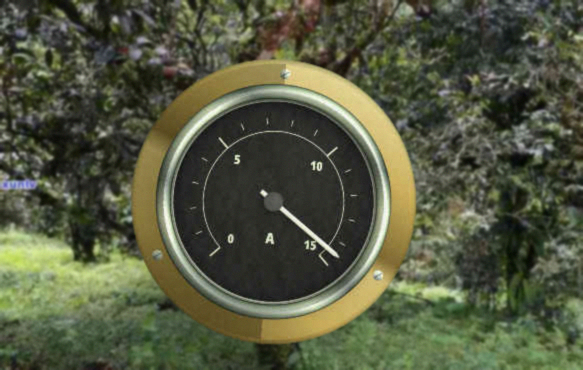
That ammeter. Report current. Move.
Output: 14.5 A
